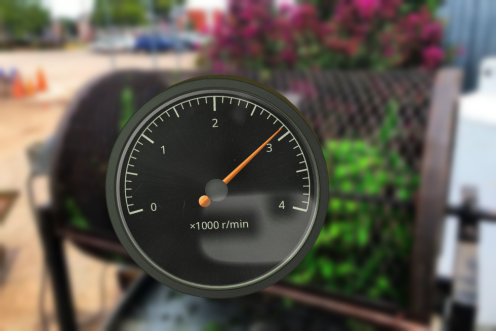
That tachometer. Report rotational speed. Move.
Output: 2900 rpm
